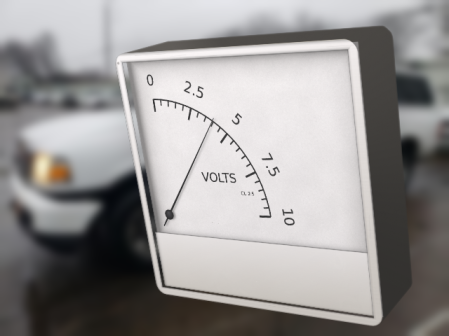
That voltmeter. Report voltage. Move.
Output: 4 V
